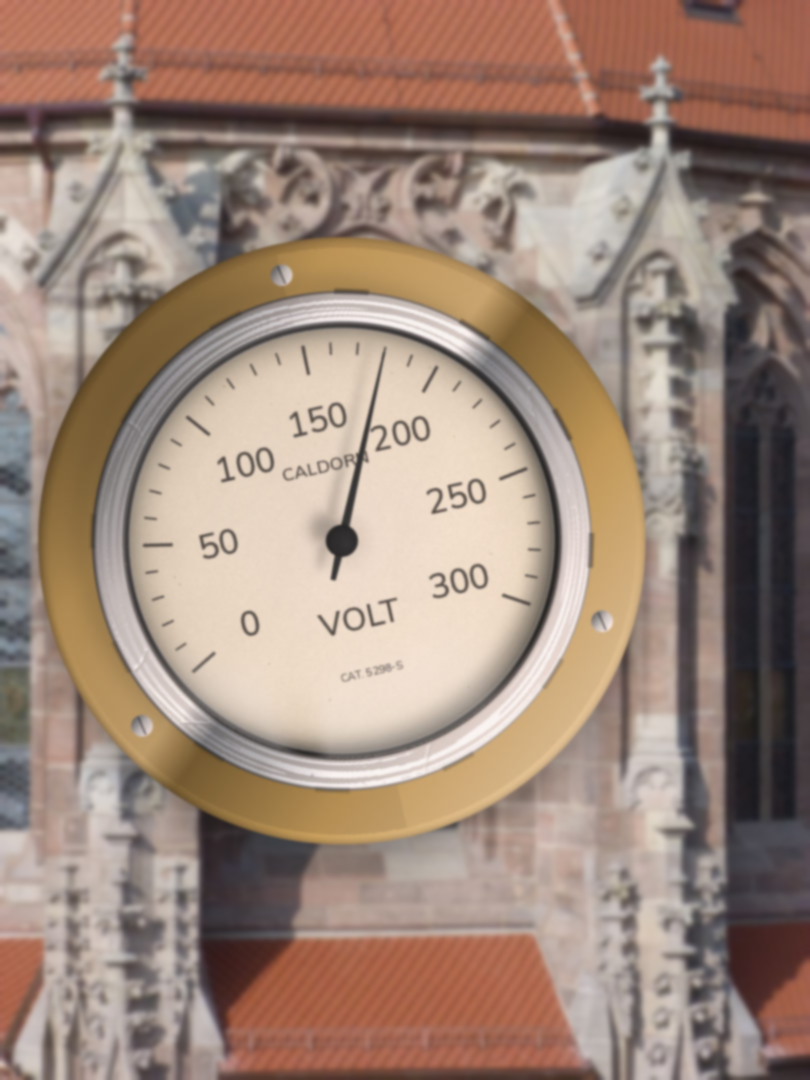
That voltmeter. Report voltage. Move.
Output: 180 V
